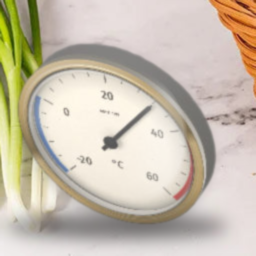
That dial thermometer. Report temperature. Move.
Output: 32 °C
